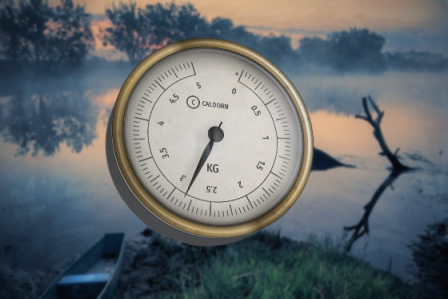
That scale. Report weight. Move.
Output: 2.85 kg
